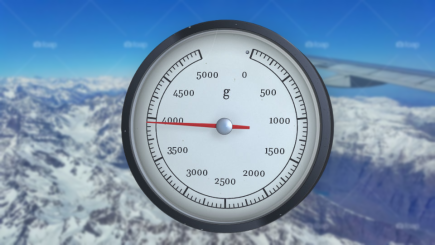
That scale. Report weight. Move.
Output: 3950 g
